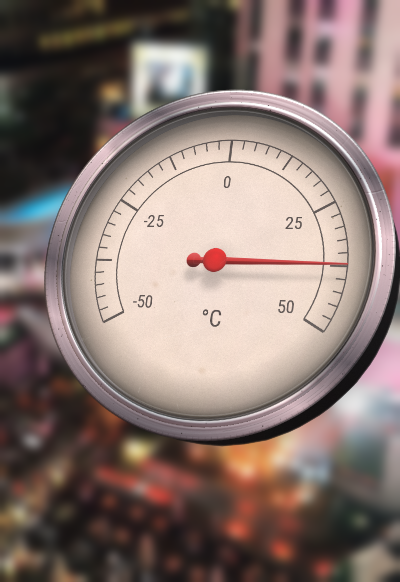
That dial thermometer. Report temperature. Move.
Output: 37.5 °C
